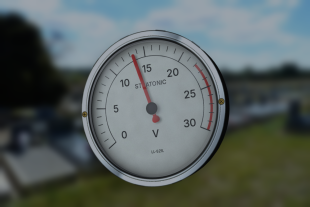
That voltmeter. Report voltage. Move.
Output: 13.5 V
